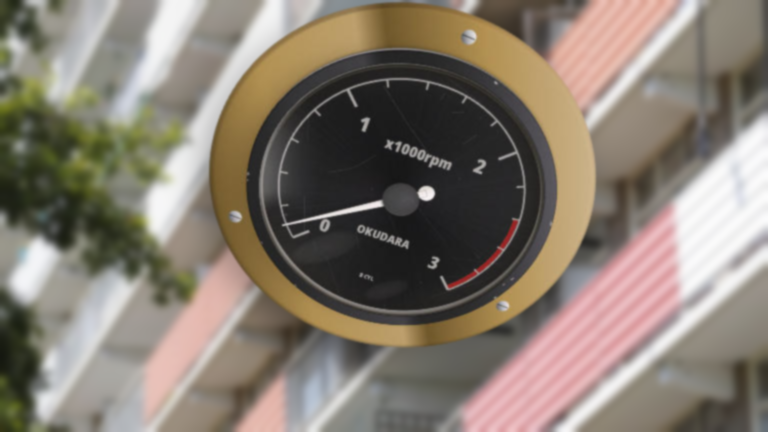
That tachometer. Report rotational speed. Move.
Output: 100 rpm
